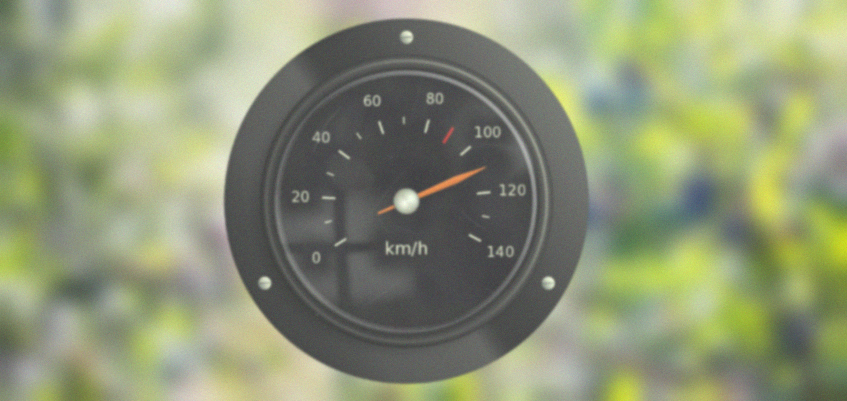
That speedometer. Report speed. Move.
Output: 110 km/h
